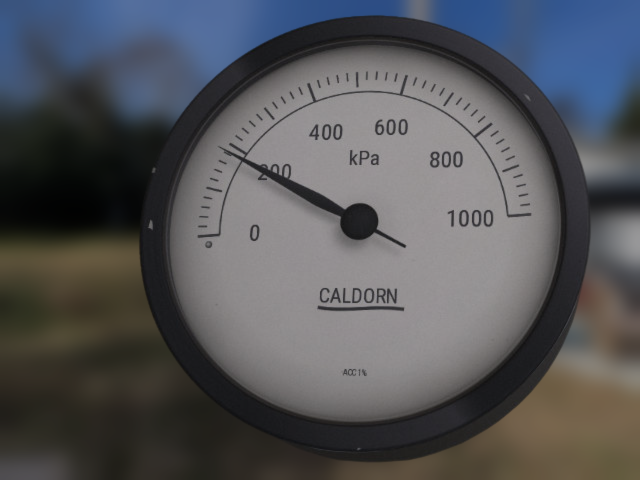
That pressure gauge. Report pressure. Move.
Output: 180 kPa
